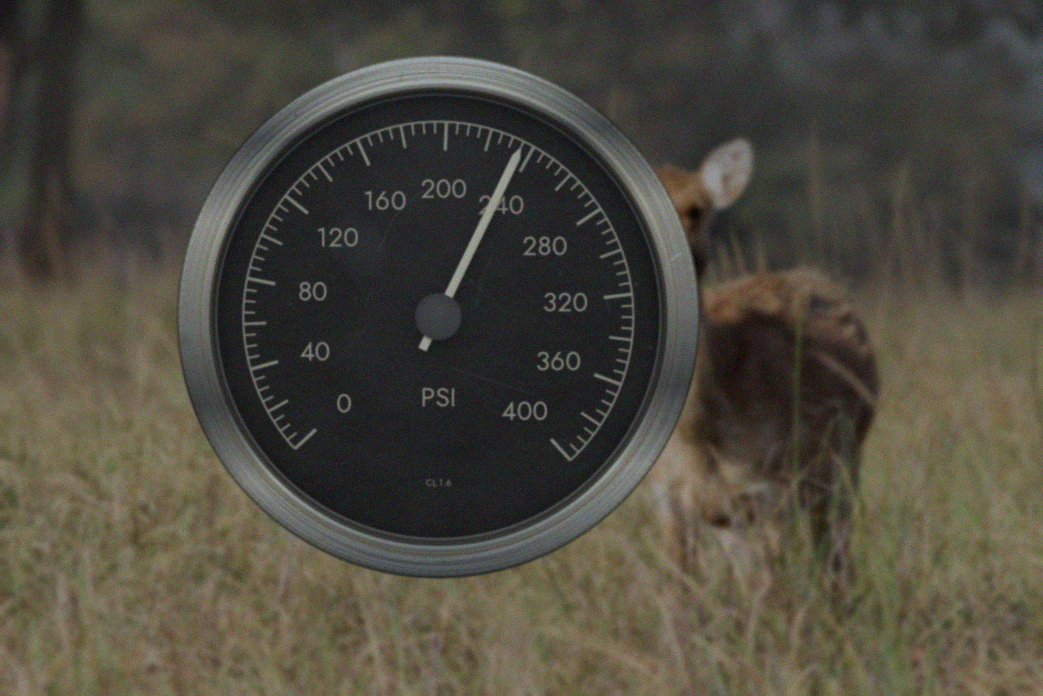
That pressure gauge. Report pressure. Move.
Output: 235 psi
